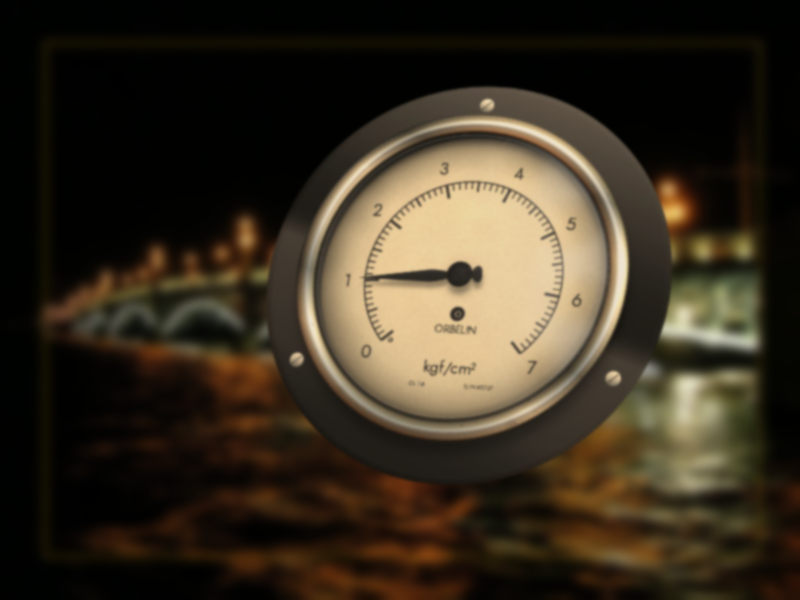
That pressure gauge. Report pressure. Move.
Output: 1 kg/cm²
